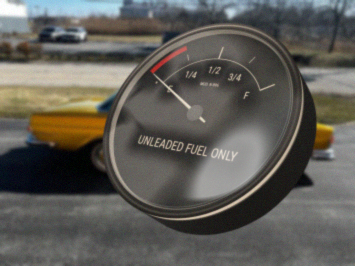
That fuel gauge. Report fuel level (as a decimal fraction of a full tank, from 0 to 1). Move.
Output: 0
